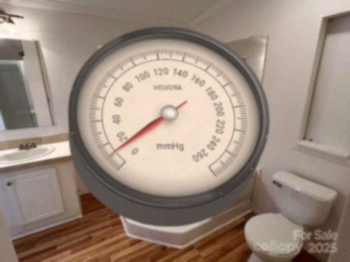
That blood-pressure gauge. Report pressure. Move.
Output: 10 mmHg
